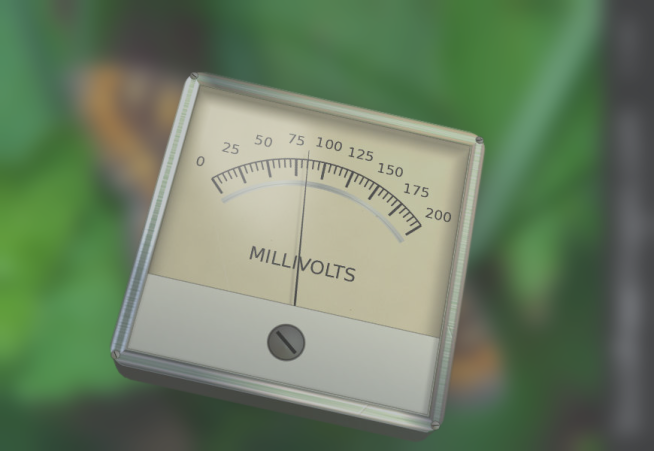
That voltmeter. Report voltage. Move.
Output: 85 mV
